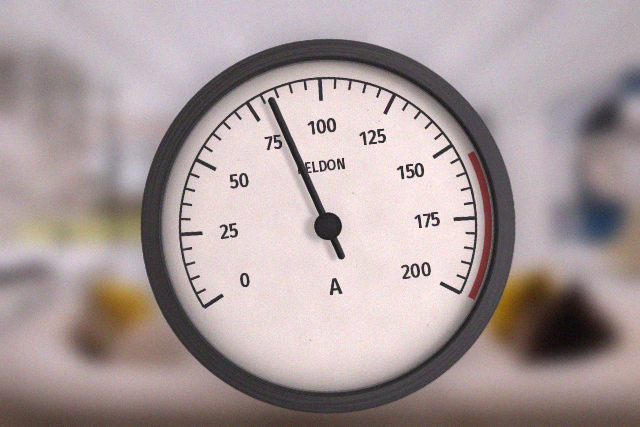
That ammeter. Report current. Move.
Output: 82.5 A
